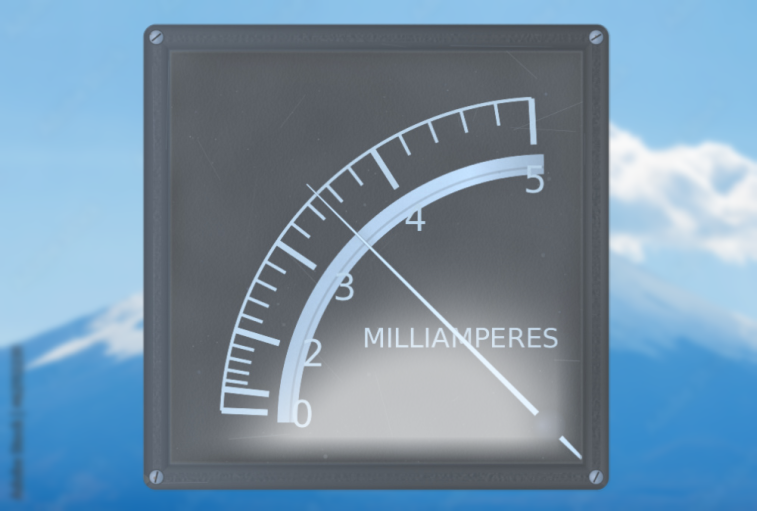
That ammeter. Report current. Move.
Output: 3.5 mA
